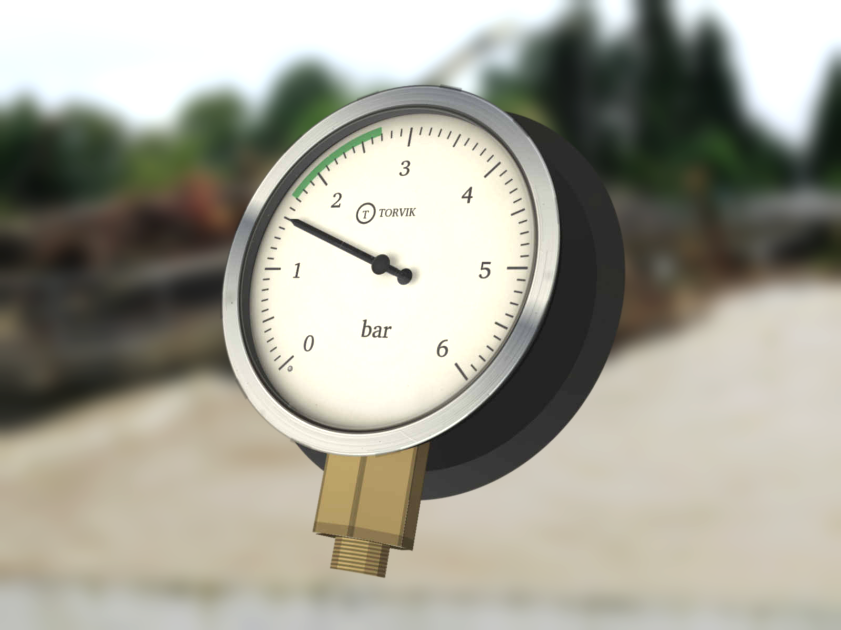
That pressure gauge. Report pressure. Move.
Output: 1.5 bar
